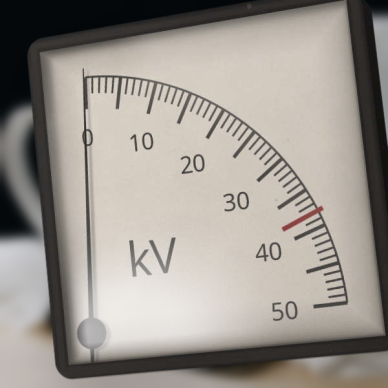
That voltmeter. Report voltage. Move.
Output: 0 kV
